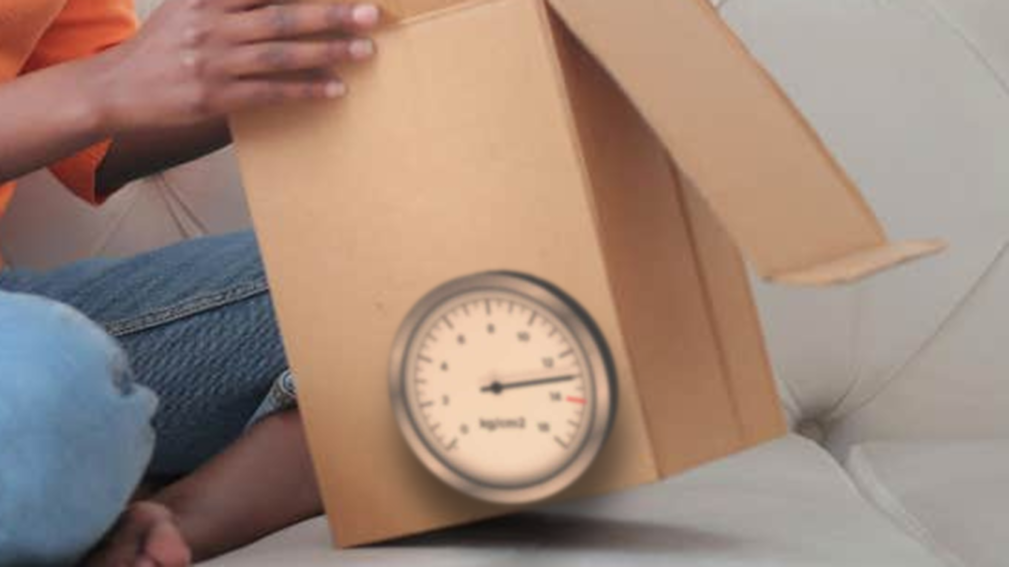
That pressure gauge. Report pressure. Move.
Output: 13 kg/cm²
